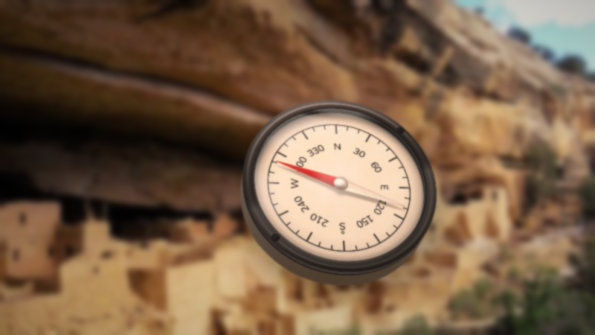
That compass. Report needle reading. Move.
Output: 290 °
